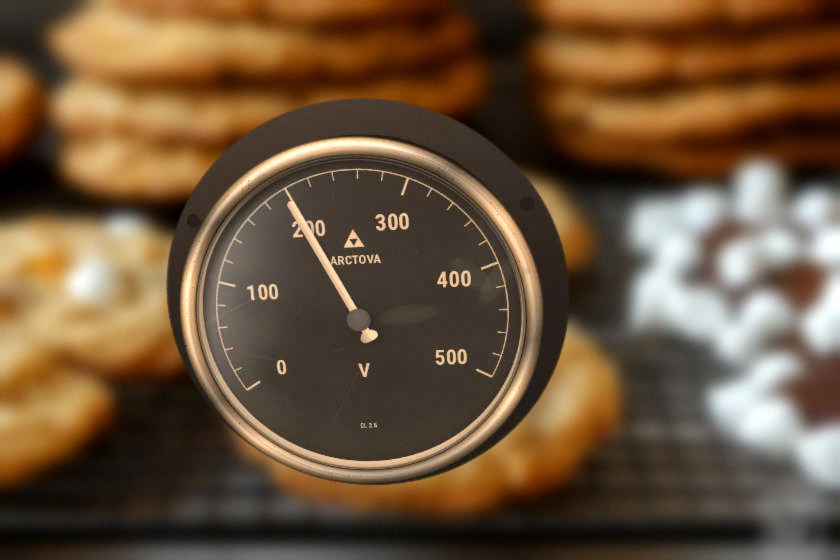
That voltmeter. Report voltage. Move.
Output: 200 V
